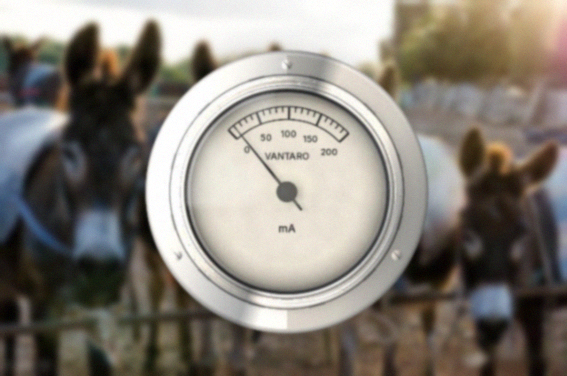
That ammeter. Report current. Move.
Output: 10 mA
